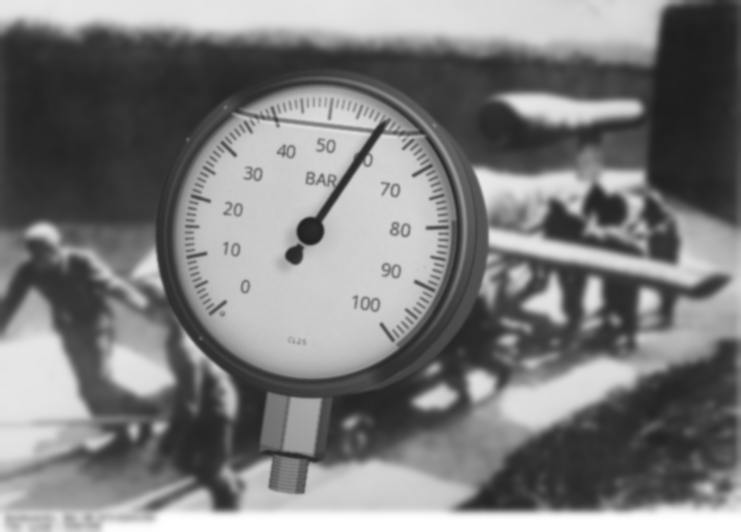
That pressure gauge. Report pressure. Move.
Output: 60 bar
